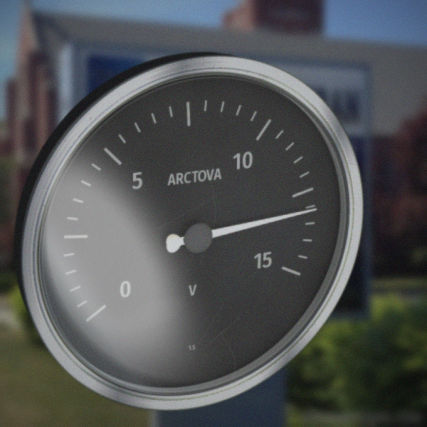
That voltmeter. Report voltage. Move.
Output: 13 V
